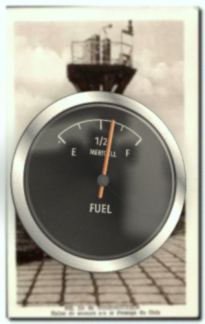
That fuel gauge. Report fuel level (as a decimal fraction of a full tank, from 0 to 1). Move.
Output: 0.625
